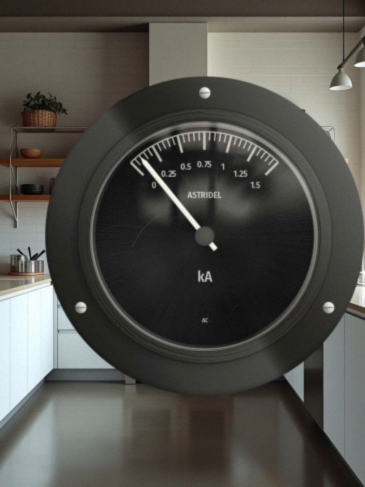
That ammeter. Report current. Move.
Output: 0.1 kA
